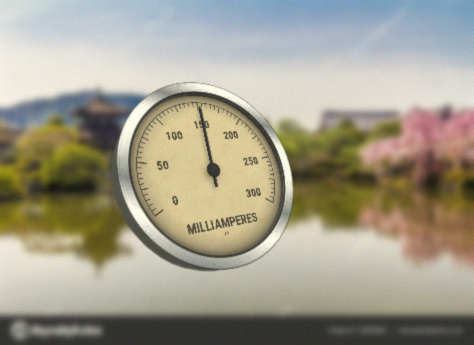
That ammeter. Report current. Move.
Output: 150 mA
